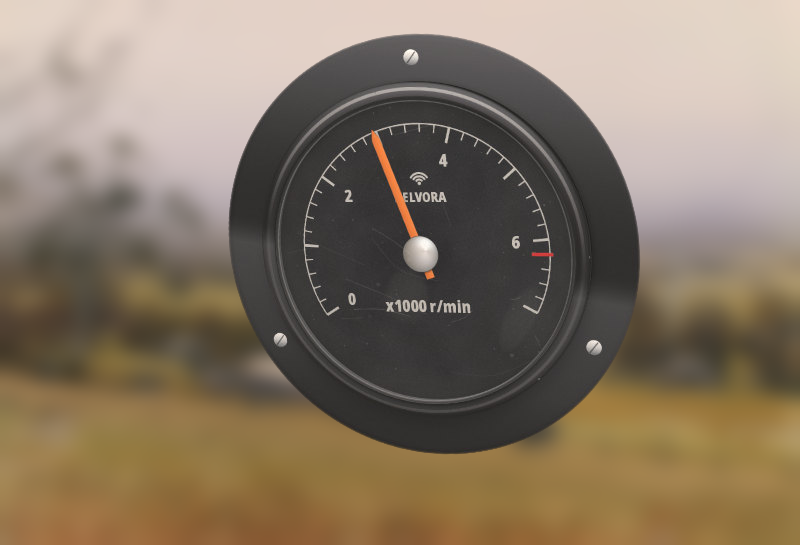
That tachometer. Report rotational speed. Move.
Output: 3000 rpm
